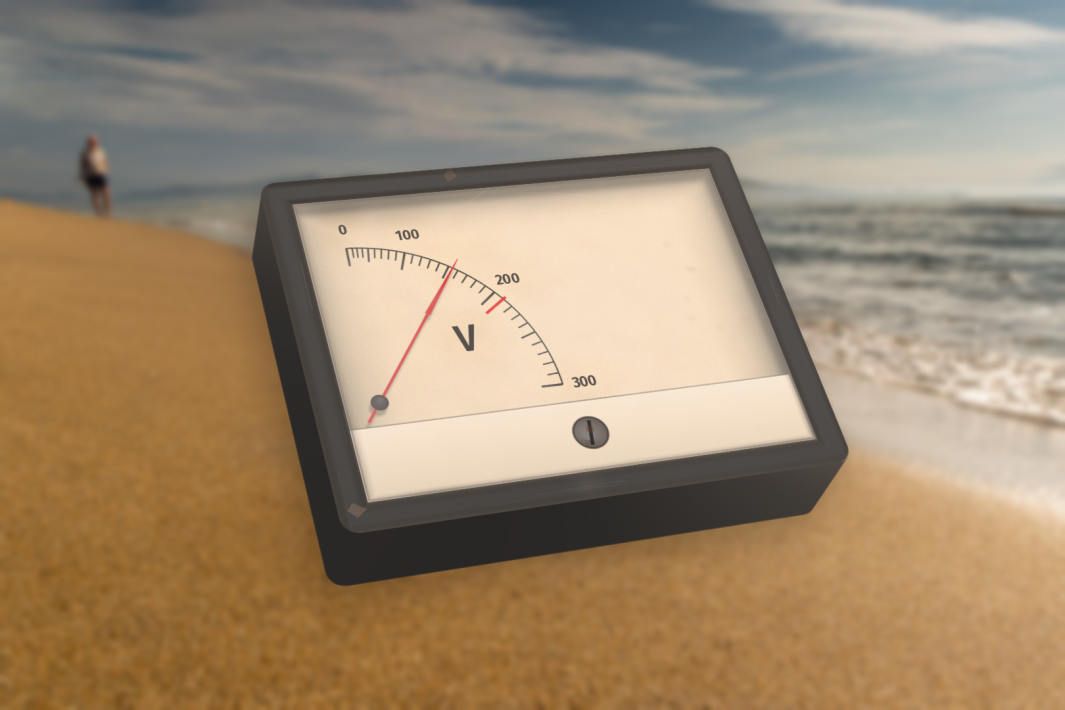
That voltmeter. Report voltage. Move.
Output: 155 V
